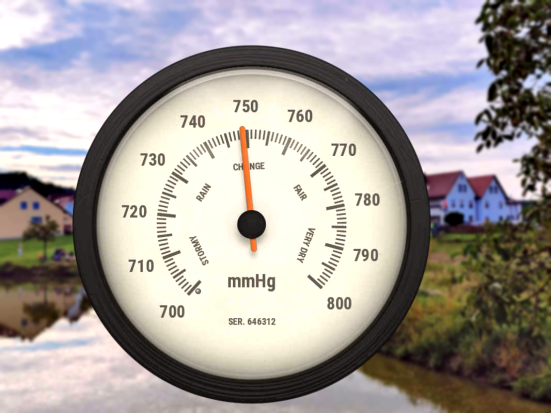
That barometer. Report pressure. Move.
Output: 749 mmHg
